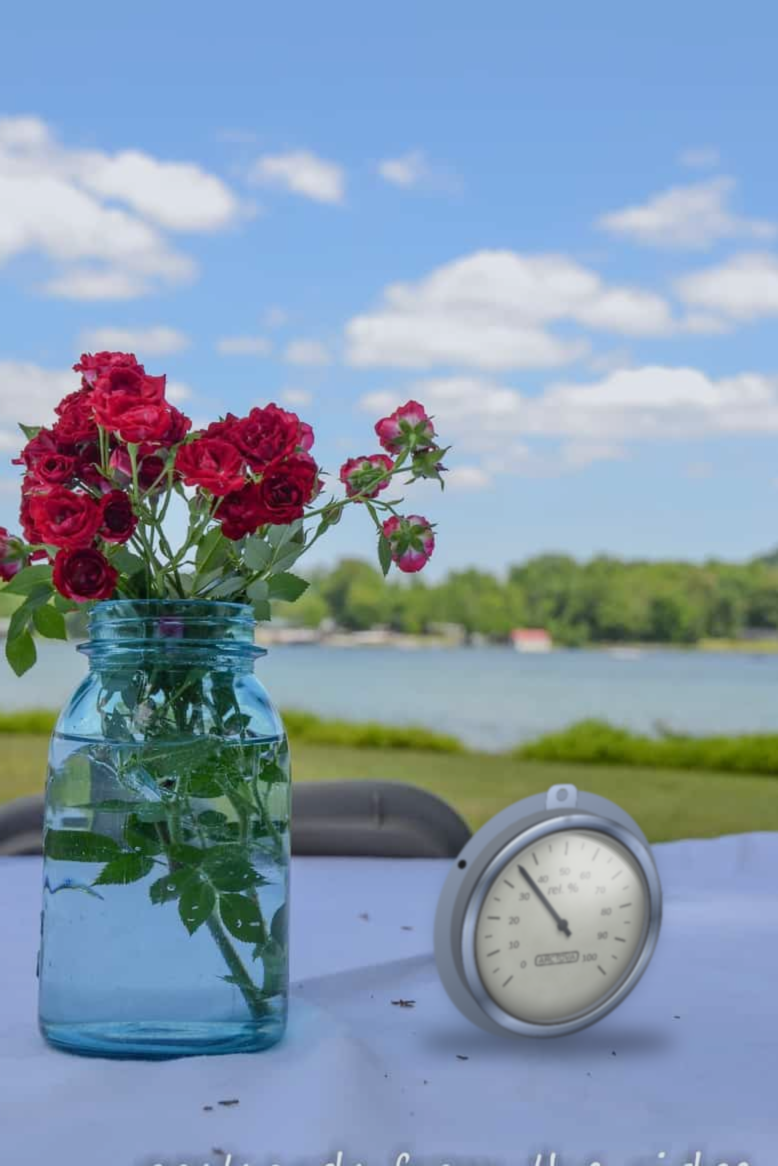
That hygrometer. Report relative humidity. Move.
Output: 35 %
